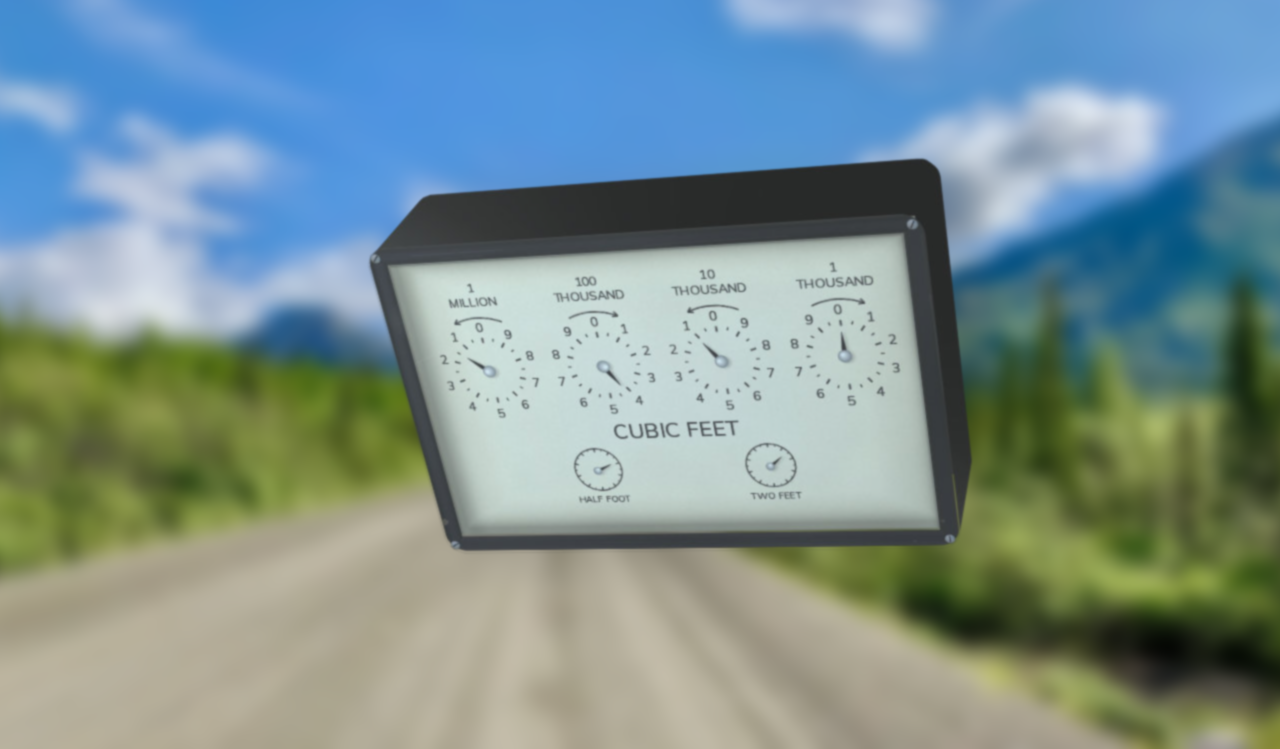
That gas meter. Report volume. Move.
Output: 141000 ft³
